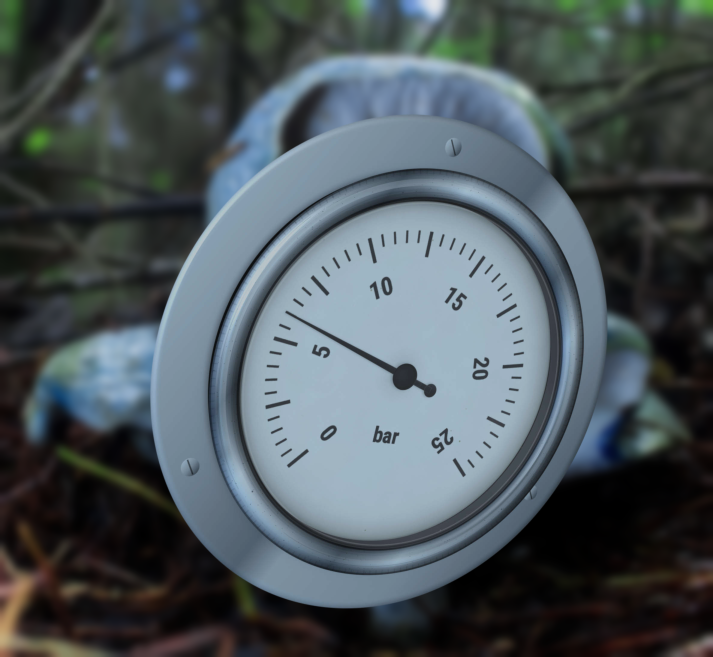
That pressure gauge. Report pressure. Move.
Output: 6 bar
